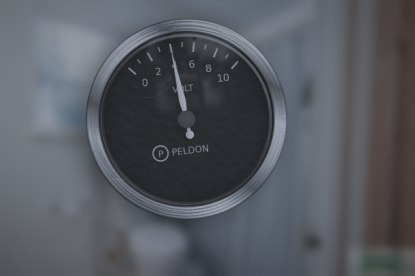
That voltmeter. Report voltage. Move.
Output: 4 V
